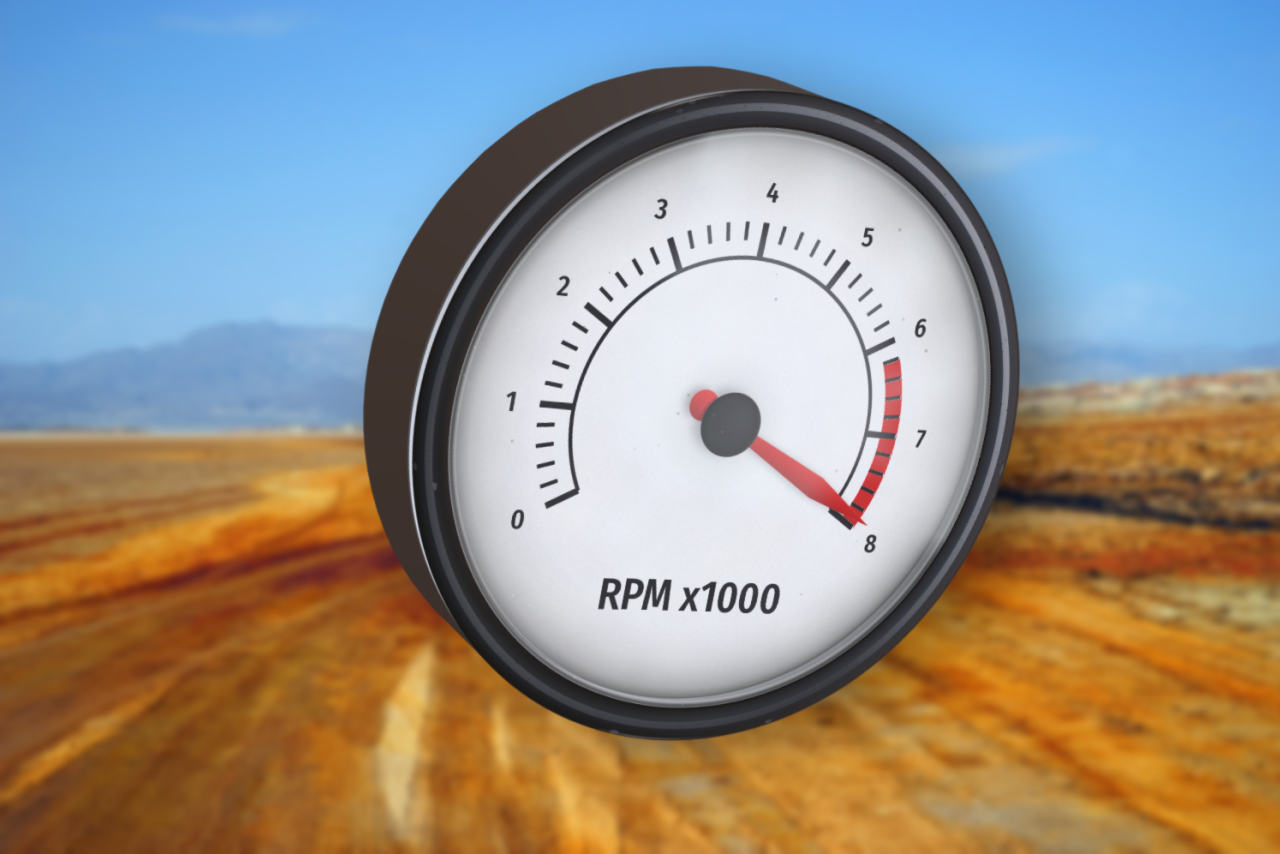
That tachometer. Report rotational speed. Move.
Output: 7900 rpm
